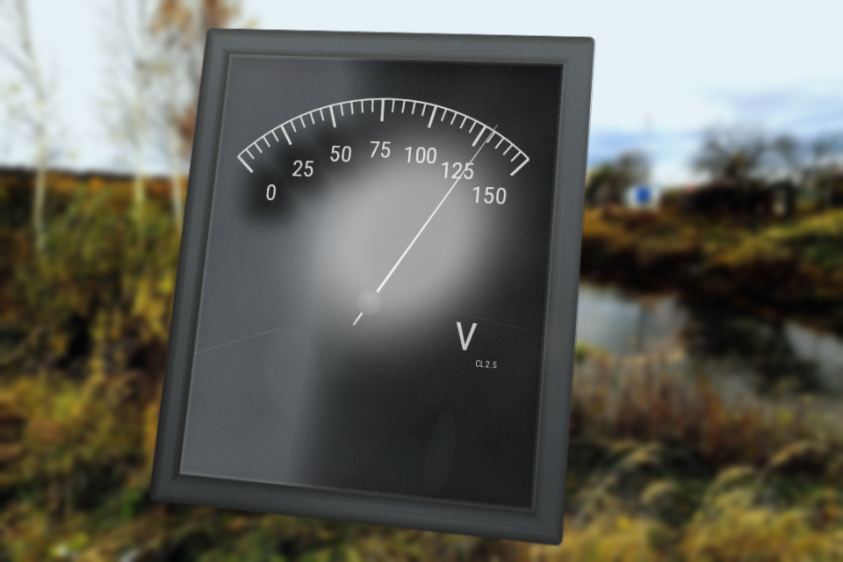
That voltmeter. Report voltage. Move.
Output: 130 V
